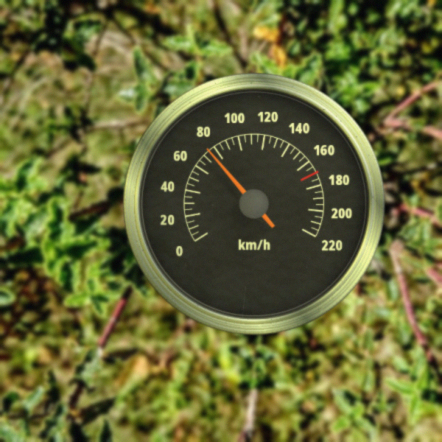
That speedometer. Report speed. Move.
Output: 75 km/h
